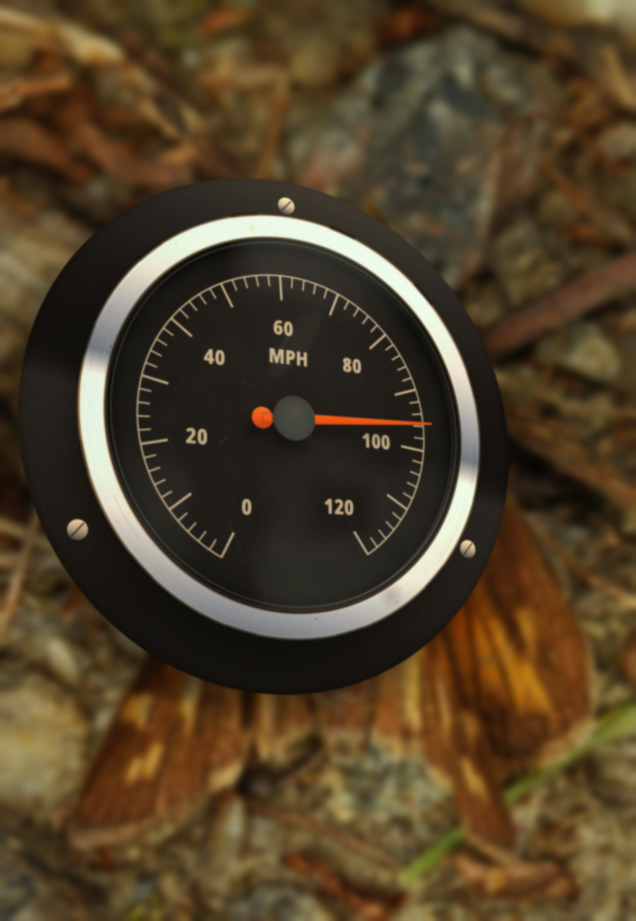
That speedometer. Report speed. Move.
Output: 96 mph
